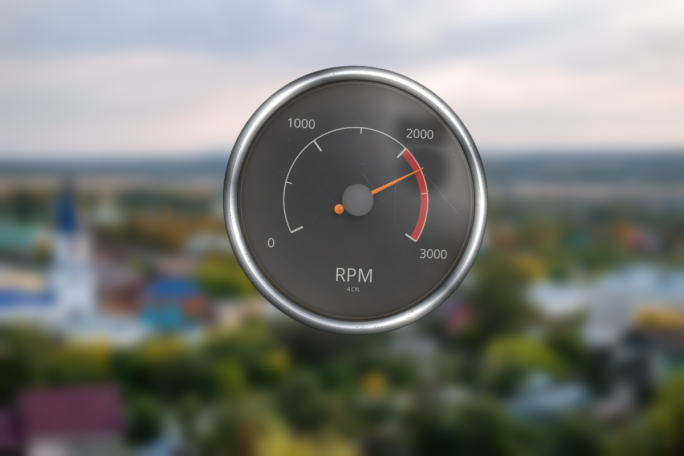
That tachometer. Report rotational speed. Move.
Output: 2250 rpm
